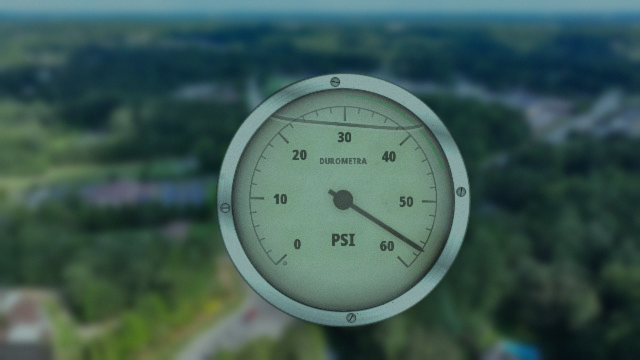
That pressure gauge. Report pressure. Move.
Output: 57 psi
